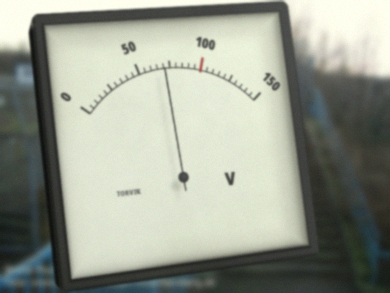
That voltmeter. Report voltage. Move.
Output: 70 V
